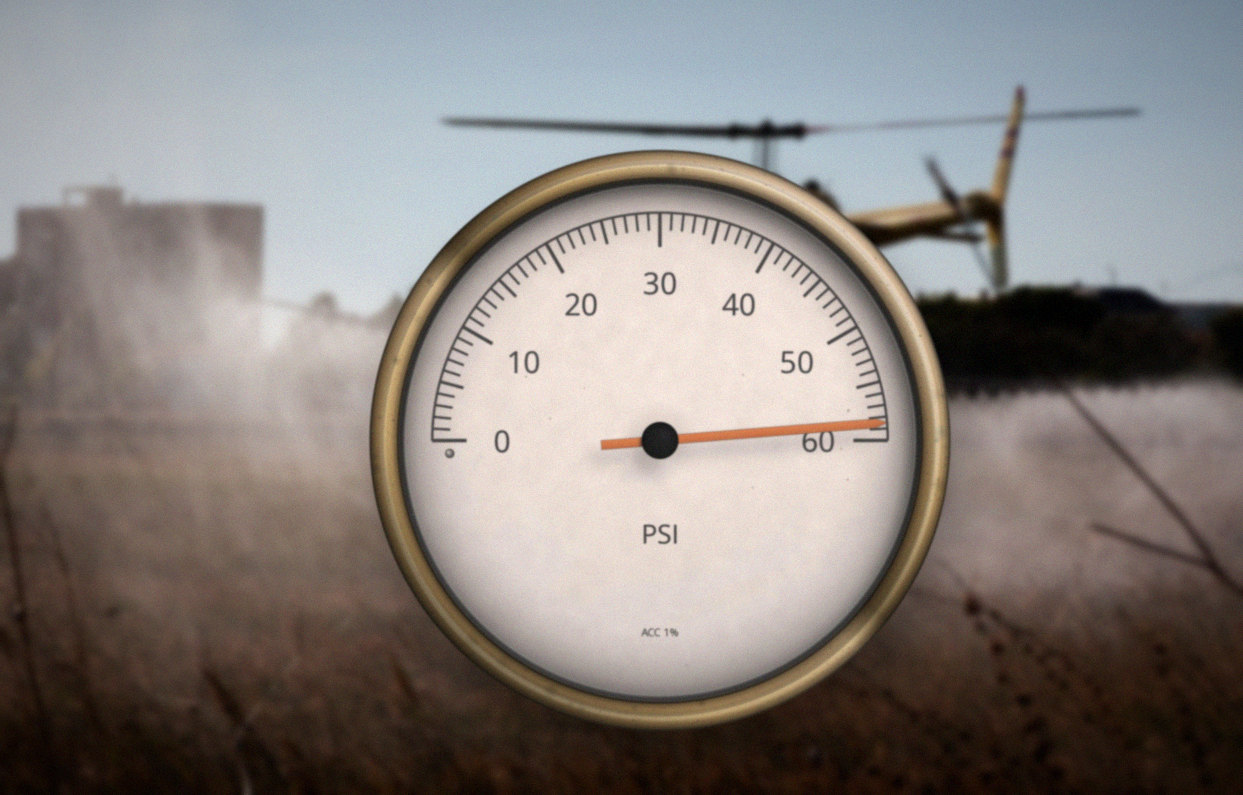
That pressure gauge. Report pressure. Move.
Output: 58.5 psi
